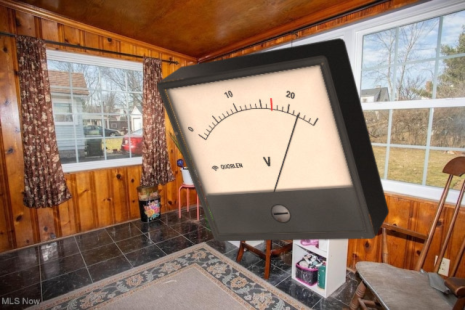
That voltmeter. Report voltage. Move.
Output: 22 V
